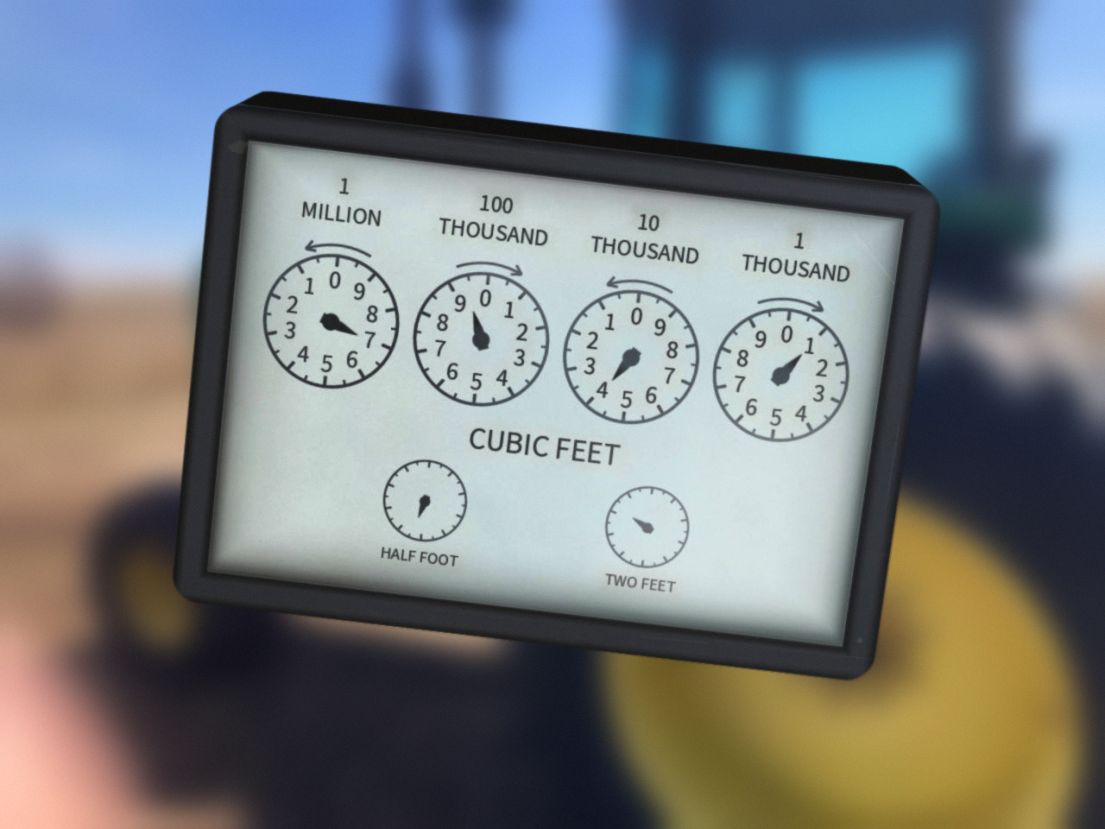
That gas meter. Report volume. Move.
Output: 694100 ft³
